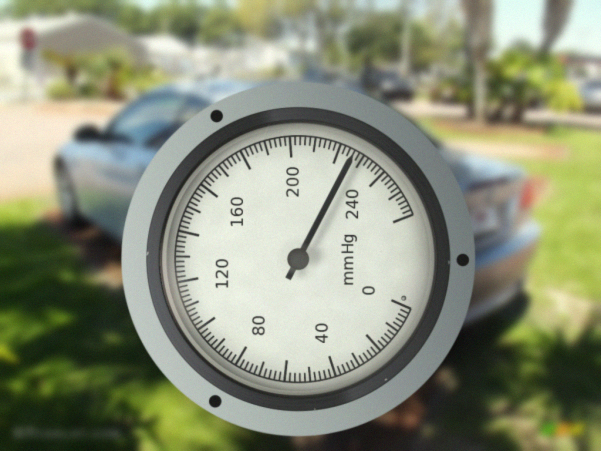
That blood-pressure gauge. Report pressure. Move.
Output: 226 mmHg
